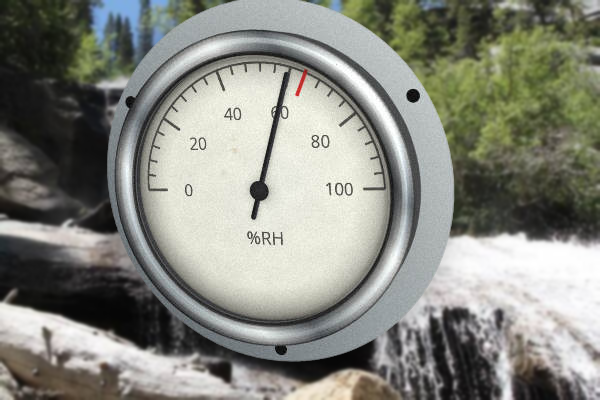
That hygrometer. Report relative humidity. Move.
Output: 60 %
